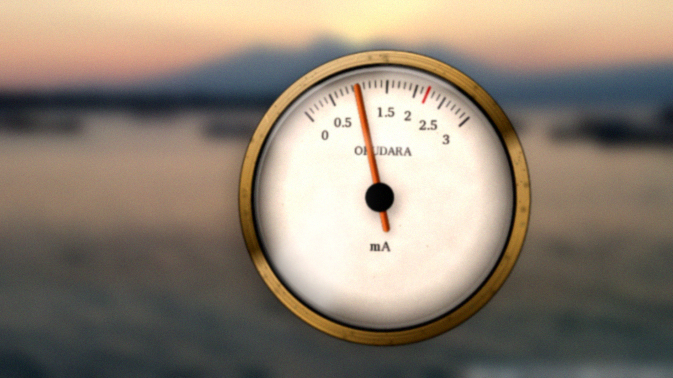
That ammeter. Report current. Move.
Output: 1 mA
